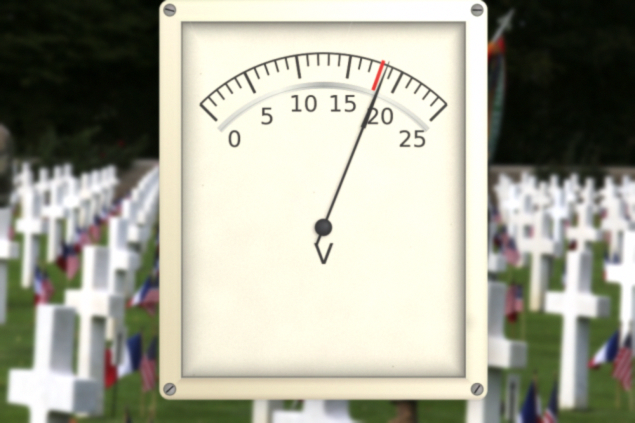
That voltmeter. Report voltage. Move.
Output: 18.5 V
